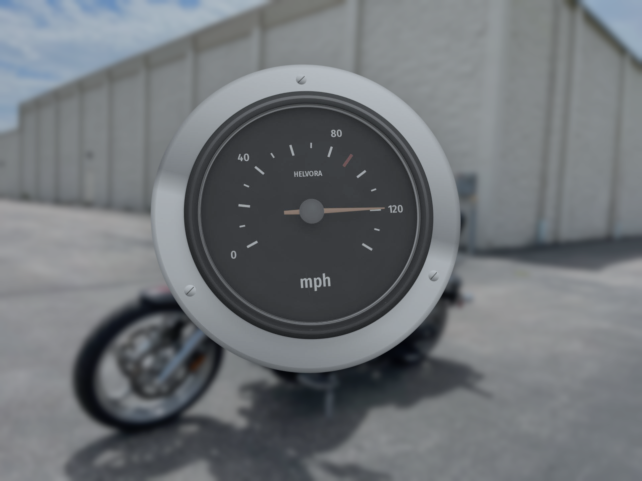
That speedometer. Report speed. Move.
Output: 120 mph
